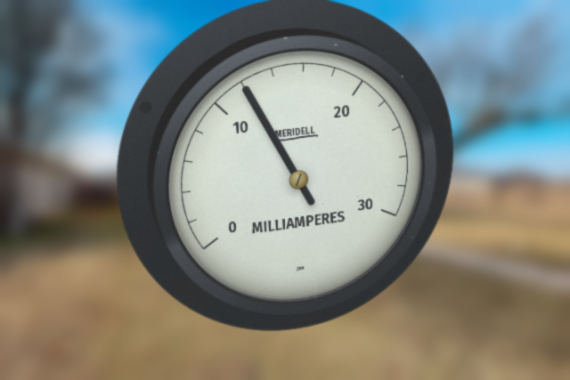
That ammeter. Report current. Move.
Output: 12 mA
